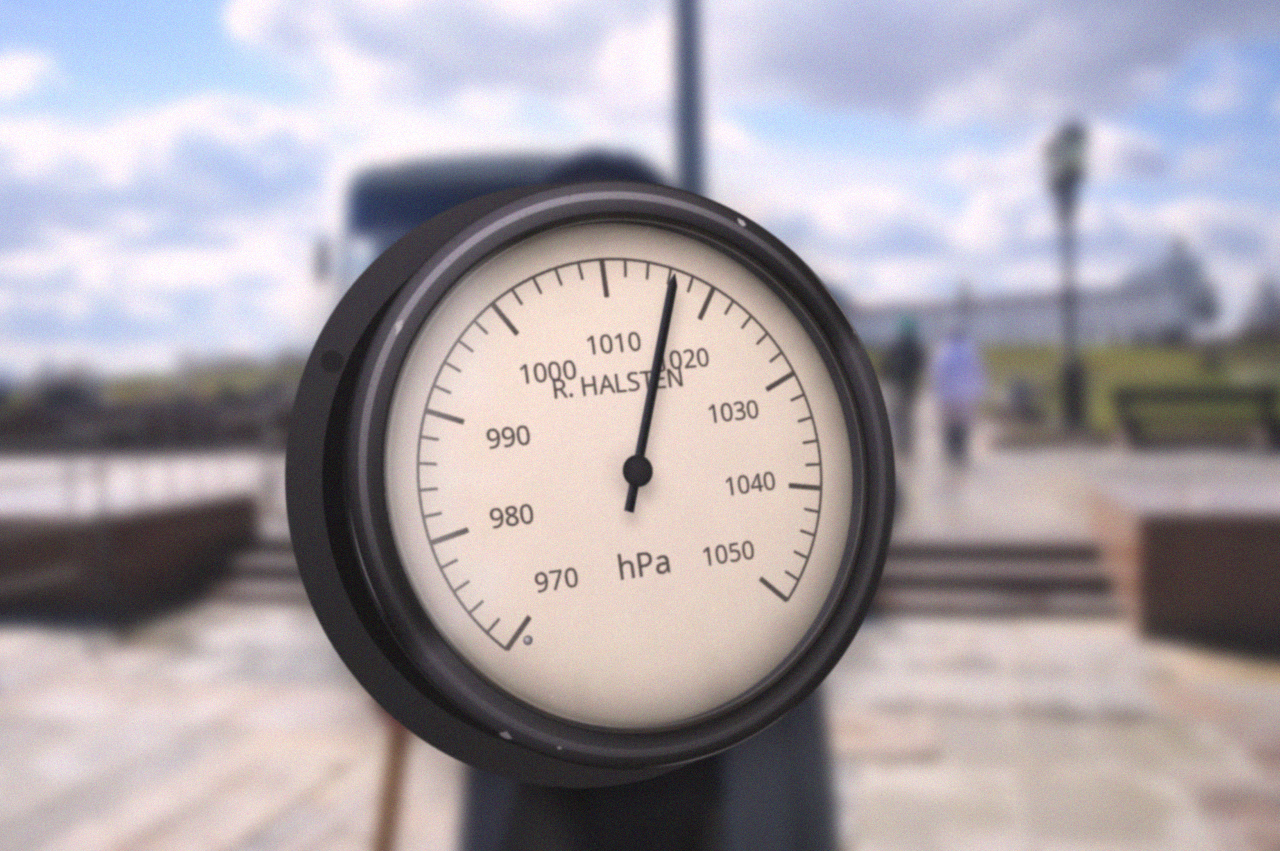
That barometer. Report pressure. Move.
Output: 1016 hPa
